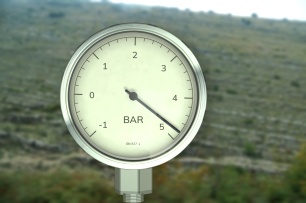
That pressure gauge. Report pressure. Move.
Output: 4.8 bar
